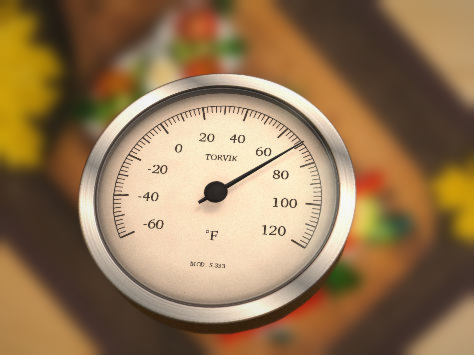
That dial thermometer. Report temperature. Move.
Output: 70 °F
